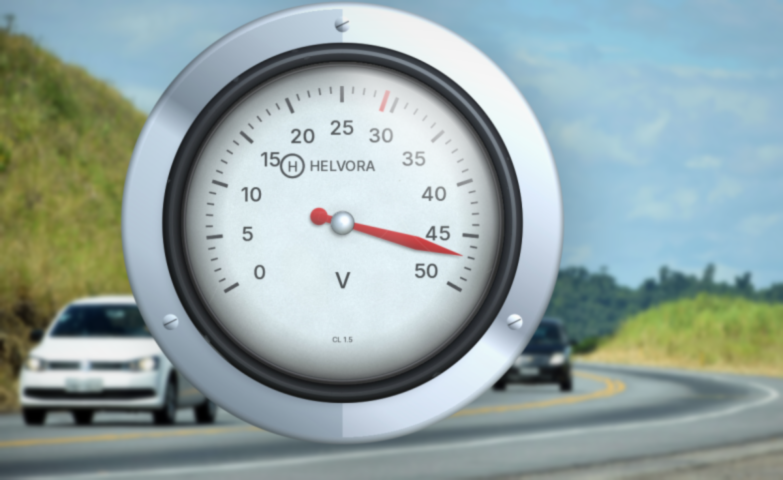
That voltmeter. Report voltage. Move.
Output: 47 V
